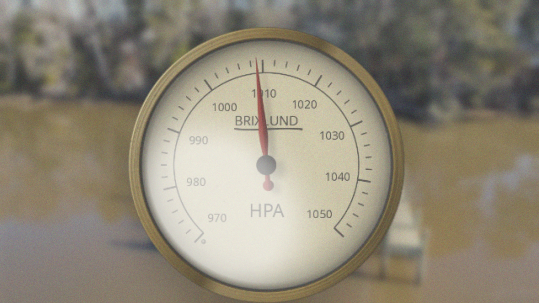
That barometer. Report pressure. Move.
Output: 1009 hPa
